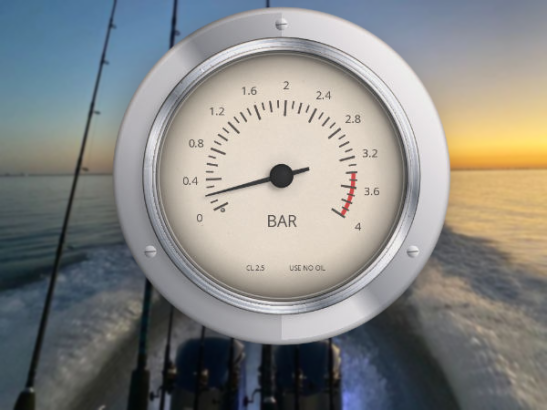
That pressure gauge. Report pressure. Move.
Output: 0.2 bar
